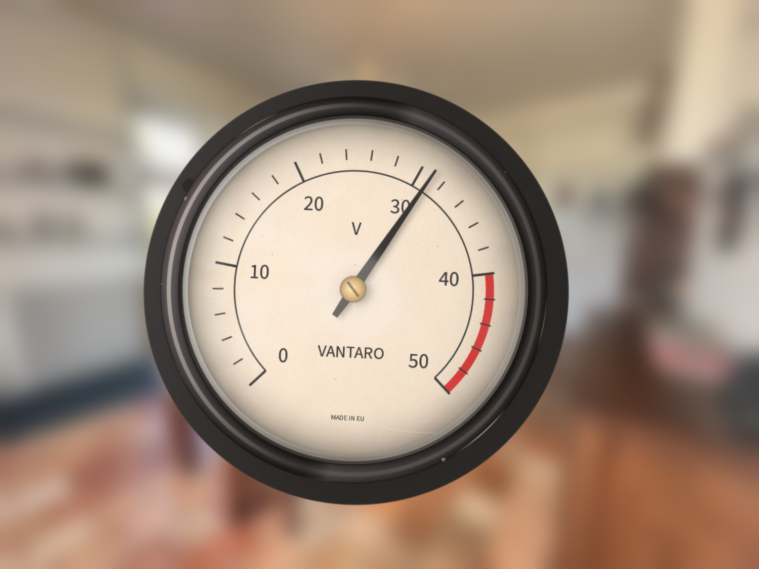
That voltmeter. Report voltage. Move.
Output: 31 V
